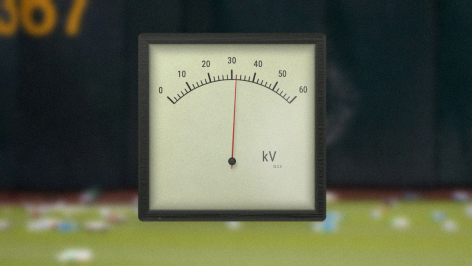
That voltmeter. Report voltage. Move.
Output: 32 kV
